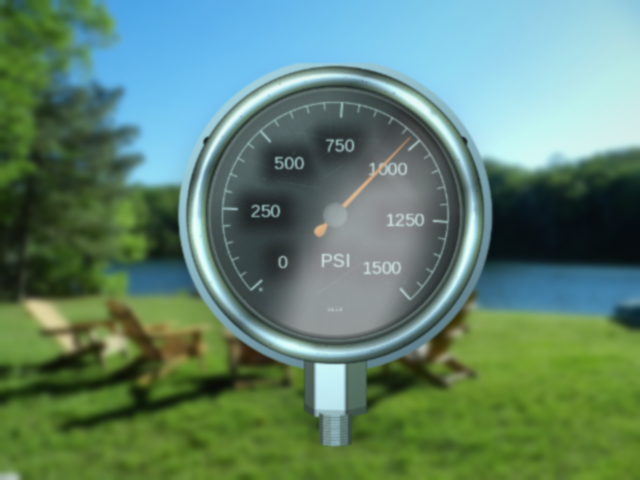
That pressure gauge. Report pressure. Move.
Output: 975 psi
